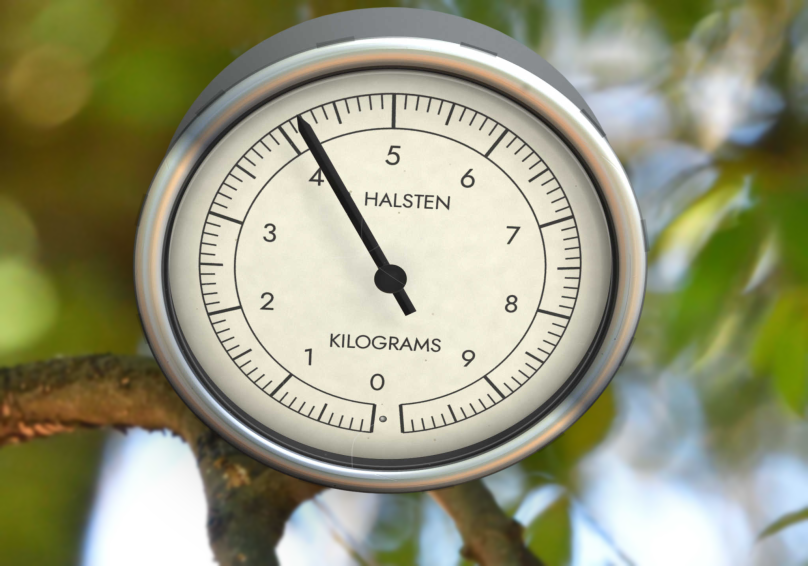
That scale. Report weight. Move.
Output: 4.2 kg
